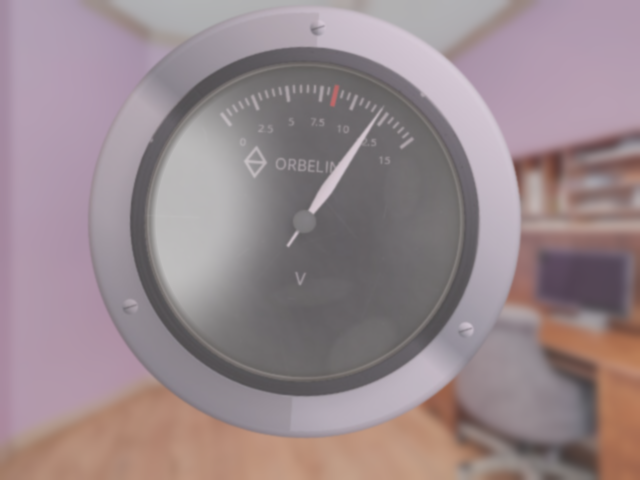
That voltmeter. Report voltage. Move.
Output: 12 V
